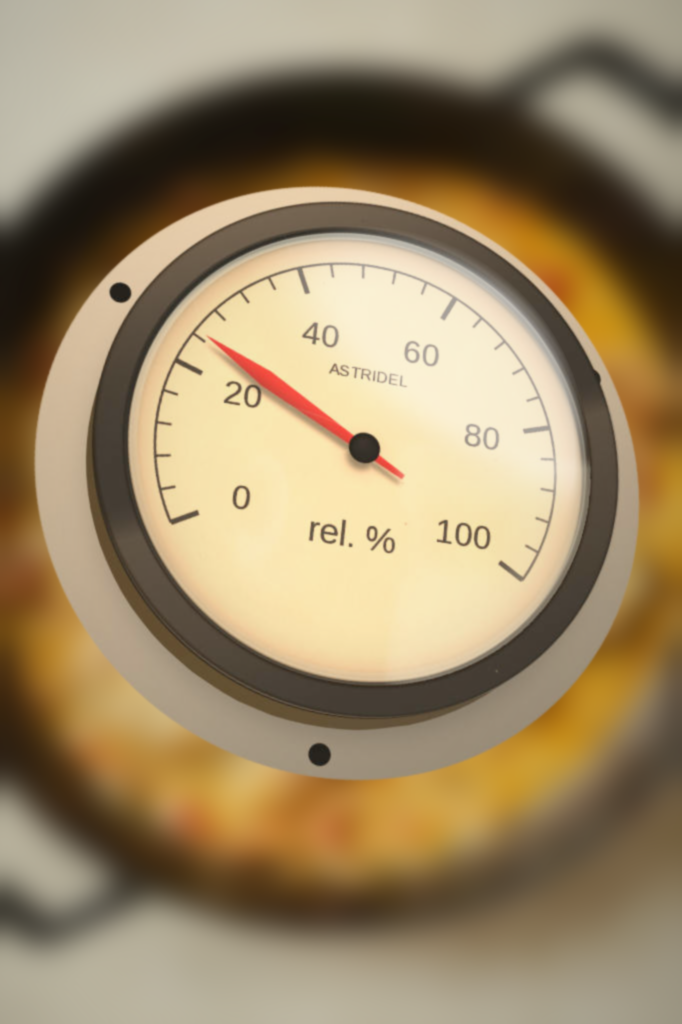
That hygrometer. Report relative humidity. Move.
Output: 24 %
